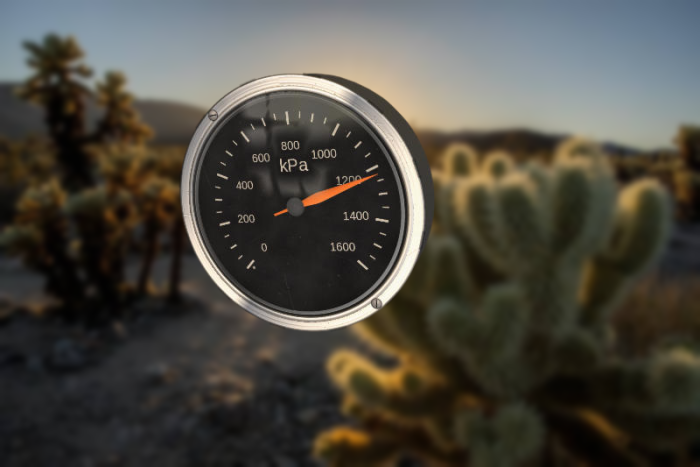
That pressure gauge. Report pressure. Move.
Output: 1225 kPa
